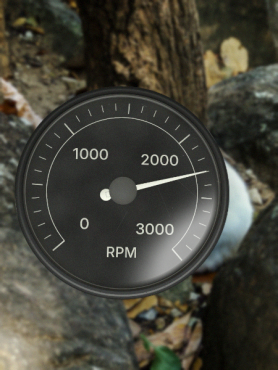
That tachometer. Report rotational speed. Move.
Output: 2300 rpm
